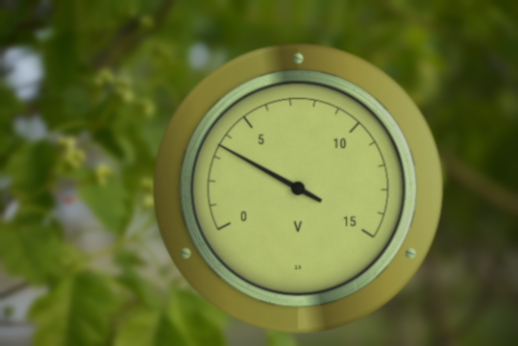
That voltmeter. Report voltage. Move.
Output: 3.5 V
